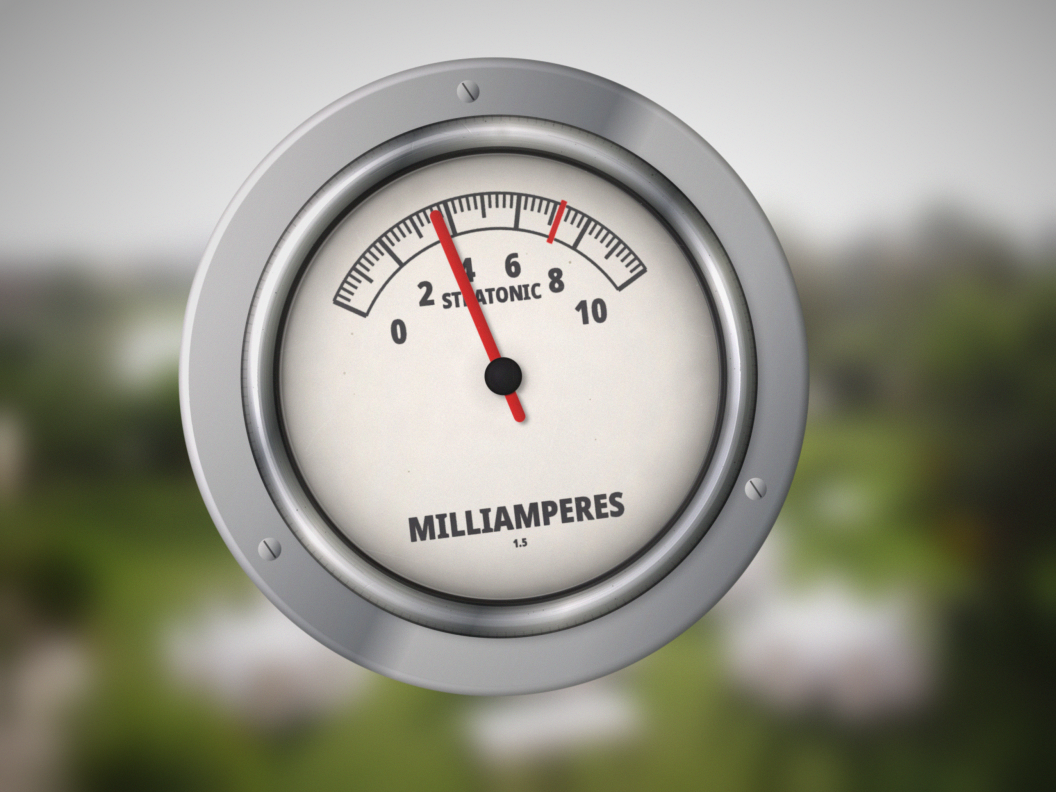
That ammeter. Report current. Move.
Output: 3.6 mA
